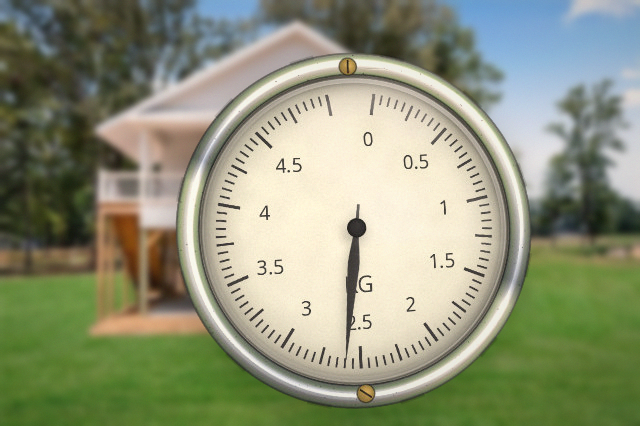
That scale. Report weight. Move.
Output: 2.6 kg
